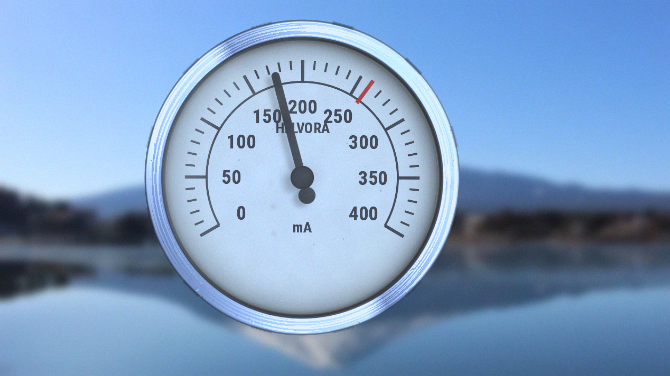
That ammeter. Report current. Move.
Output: 175 mA
